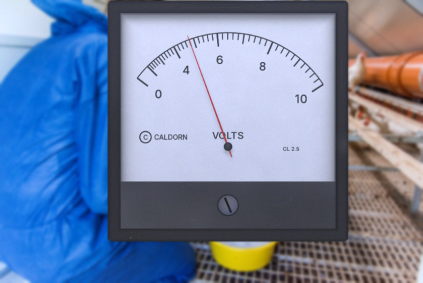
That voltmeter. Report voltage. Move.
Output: 4.8 V
